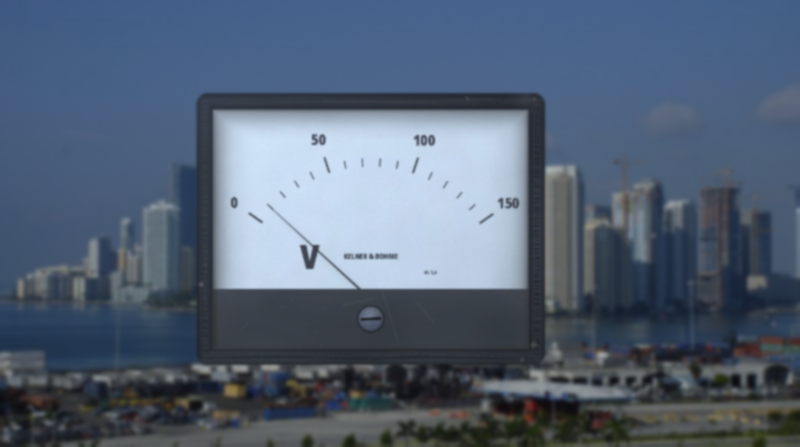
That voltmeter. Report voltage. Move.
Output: 10 V
